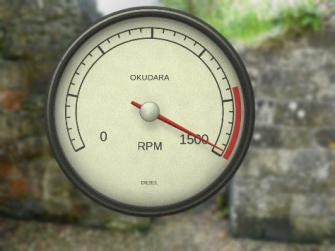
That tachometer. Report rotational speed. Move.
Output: 1475 rpm
